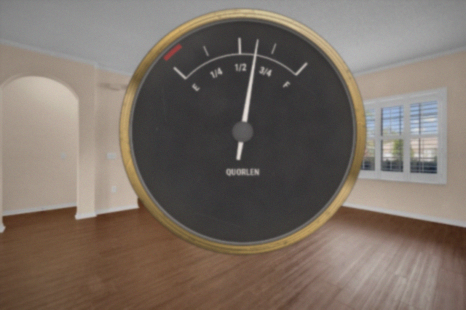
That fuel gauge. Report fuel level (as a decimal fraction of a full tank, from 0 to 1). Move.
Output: 0.625
